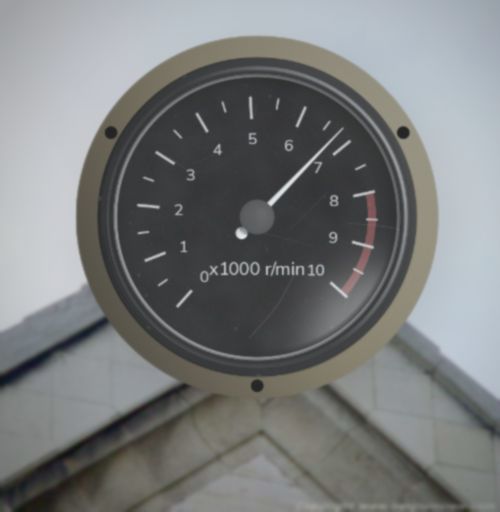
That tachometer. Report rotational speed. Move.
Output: 6750 rpm
